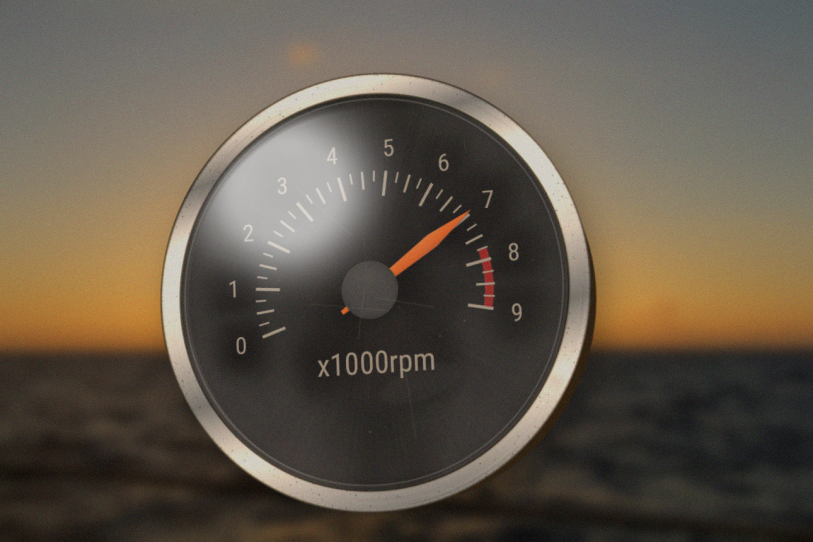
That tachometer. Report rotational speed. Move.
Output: 7000 rpm
